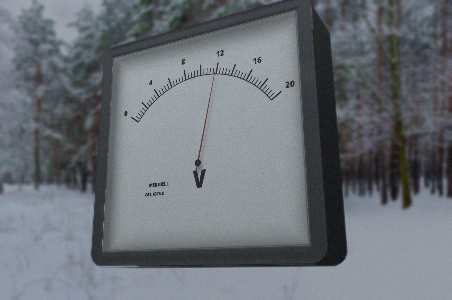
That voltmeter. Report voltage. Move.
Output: 12 V
